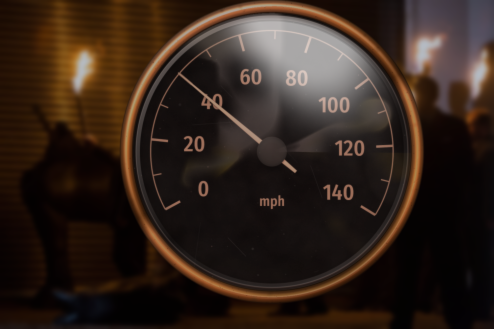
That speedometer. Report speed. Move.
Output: 40 mph
